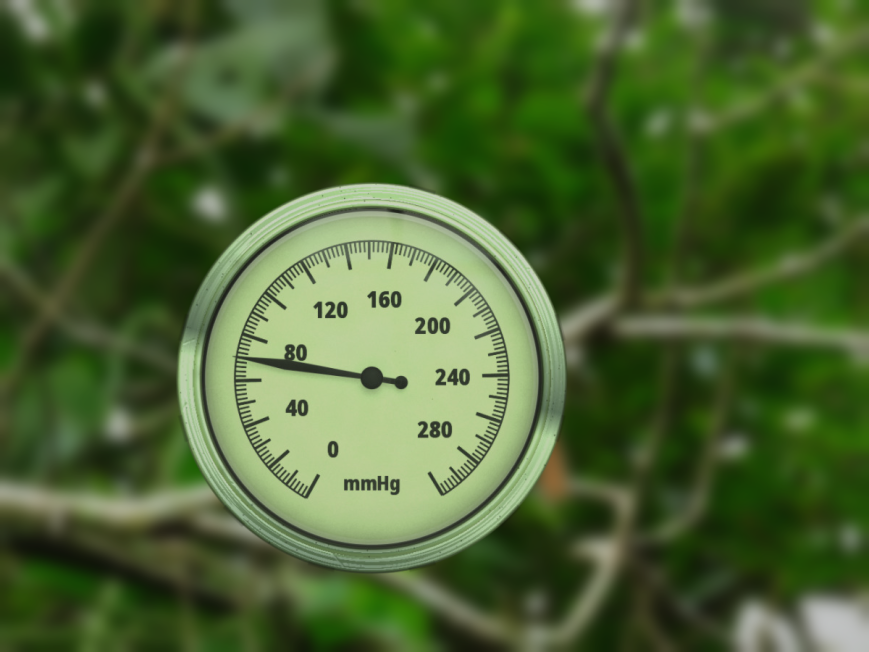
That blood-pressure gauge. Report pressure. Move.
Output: 70 mmHg
